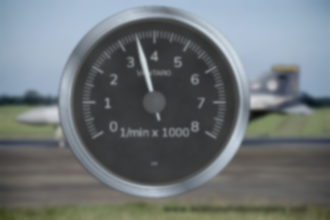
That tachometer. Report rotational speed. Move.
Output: 3500 rpm
